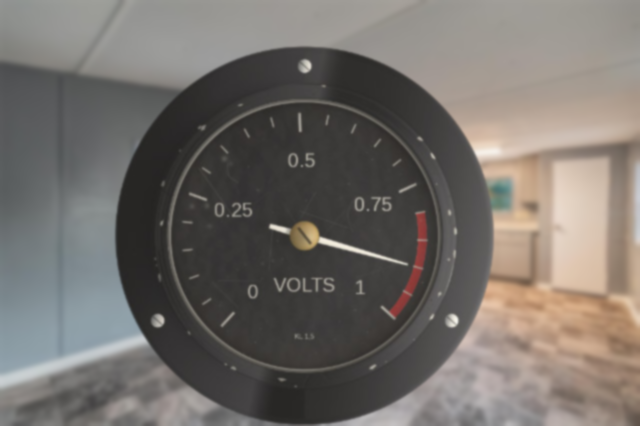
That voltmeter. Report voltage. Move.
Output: 0.9 V
